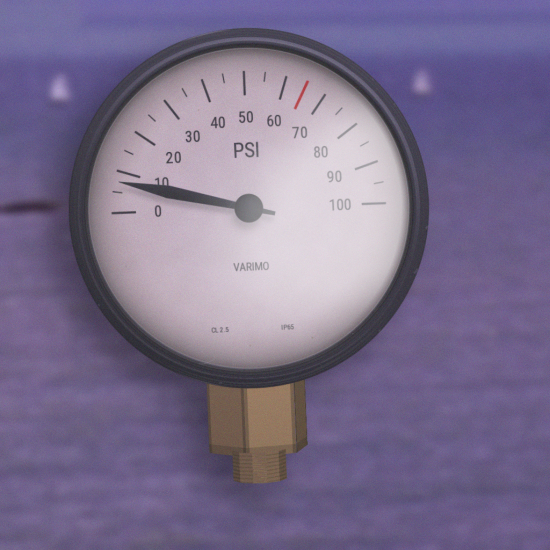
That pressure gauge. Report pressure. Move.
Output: 7.5 psi
